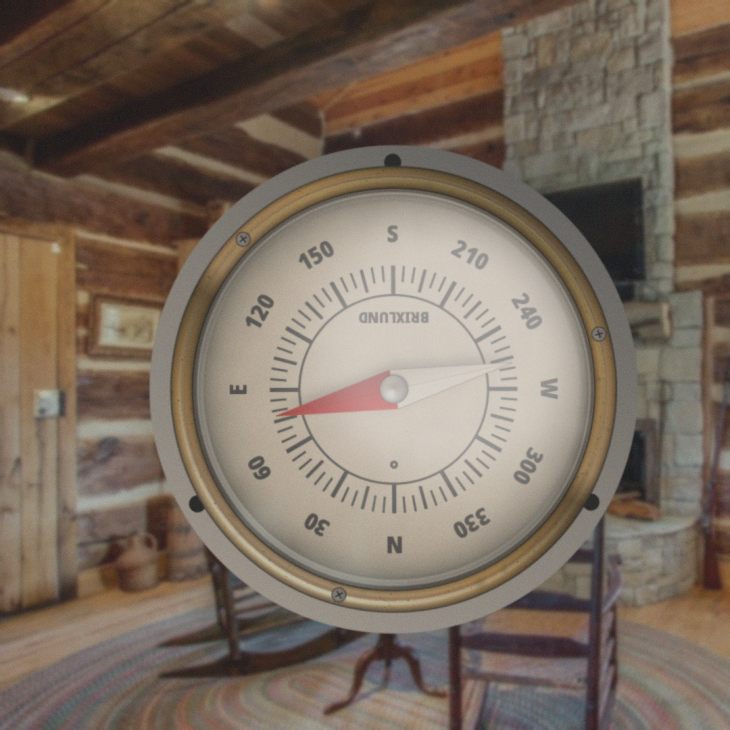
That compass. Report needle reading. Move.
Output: 77.5 °
